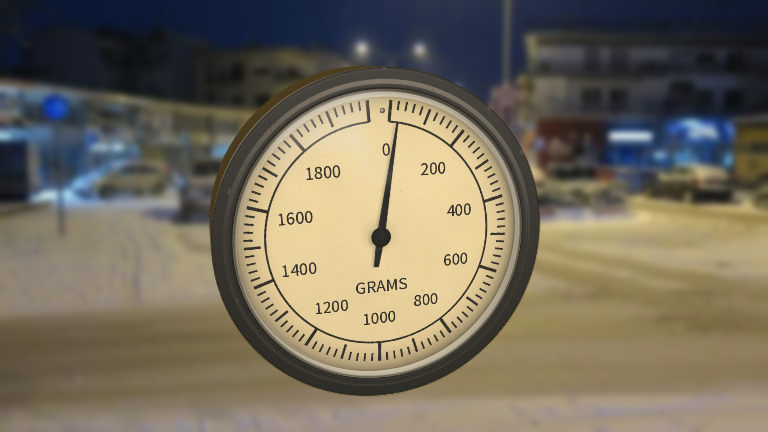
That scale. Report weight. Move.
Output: 20 g
